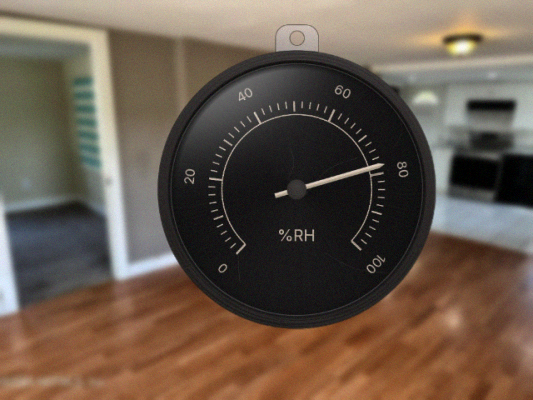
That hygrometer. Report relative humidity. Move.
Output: 78 %
